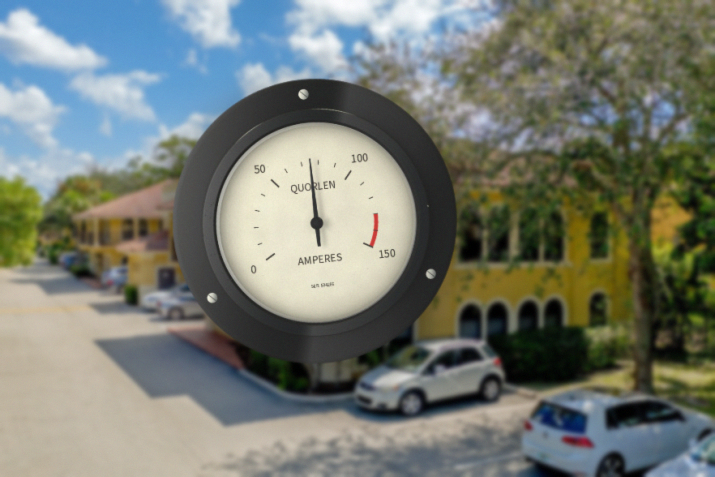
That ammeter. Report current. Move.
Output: 75 A
